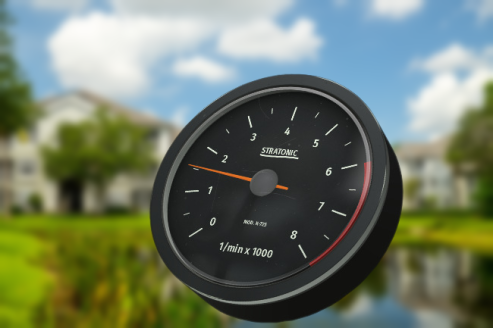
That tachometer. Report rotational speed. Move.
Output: 1500 rpm
